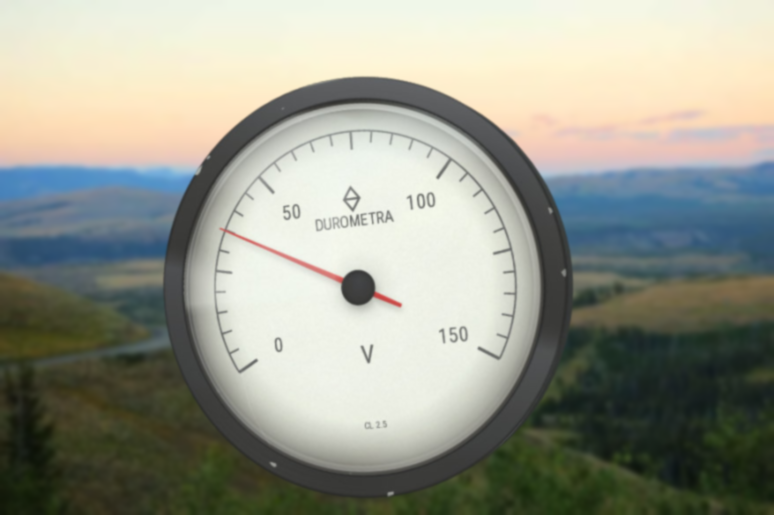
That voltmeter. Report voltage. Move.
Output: 35 V
